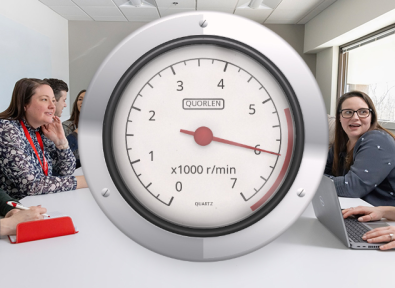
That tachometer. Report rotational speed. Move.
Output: 6000 rpm
